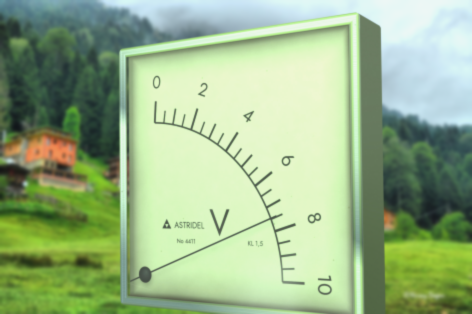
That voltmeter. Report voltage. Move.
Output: 7.5 V
